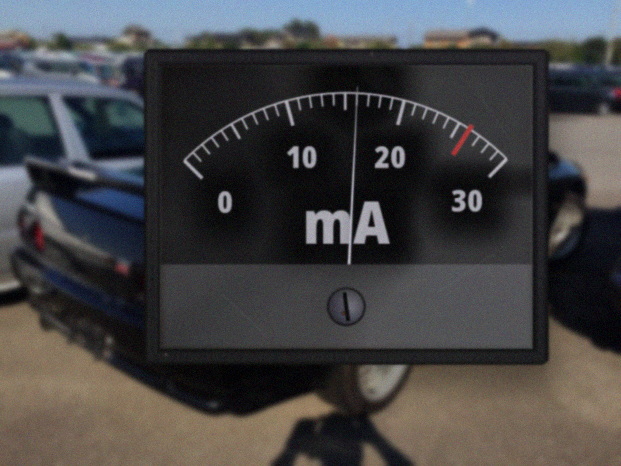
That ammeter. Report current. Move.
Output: 16 mA
